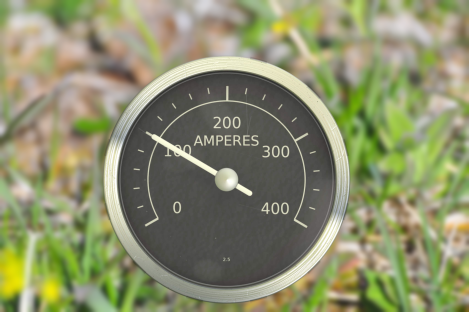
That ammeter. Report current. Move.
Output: 100 A
